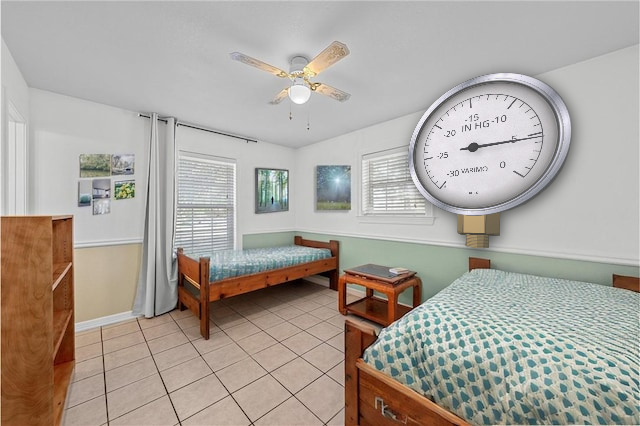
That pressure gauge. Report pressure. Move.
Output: -4.5 inHg
